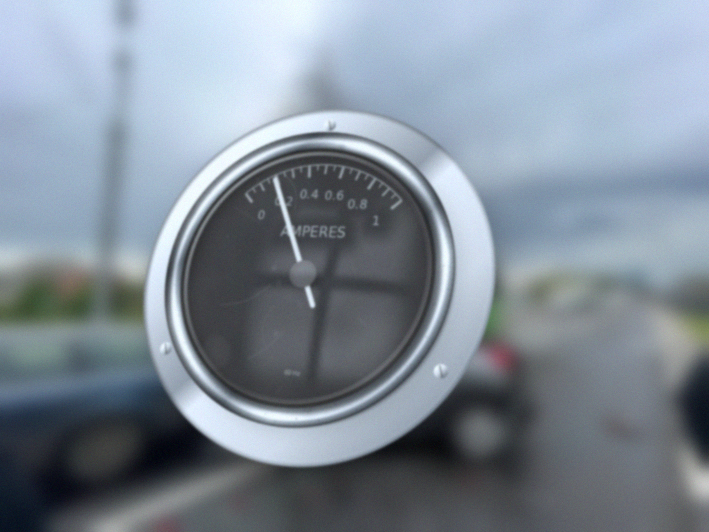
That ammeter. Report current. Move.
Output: 0.2 A
